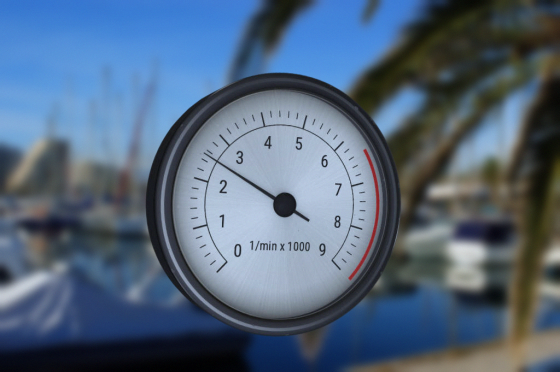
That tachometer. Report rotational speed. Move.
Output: 2500 rpm
